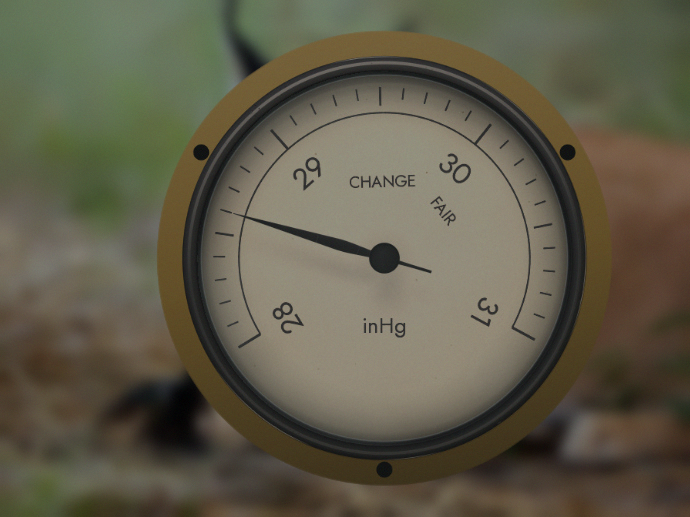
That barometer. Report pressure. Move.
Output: 28.6 inHg
